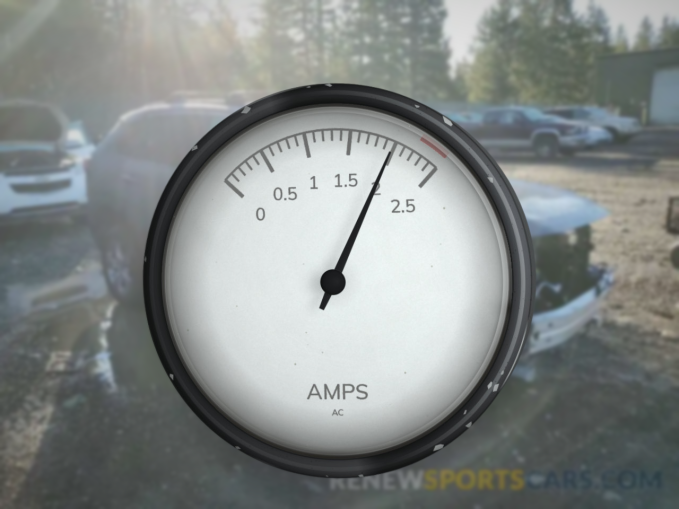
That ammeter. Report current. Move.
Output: 2 A
